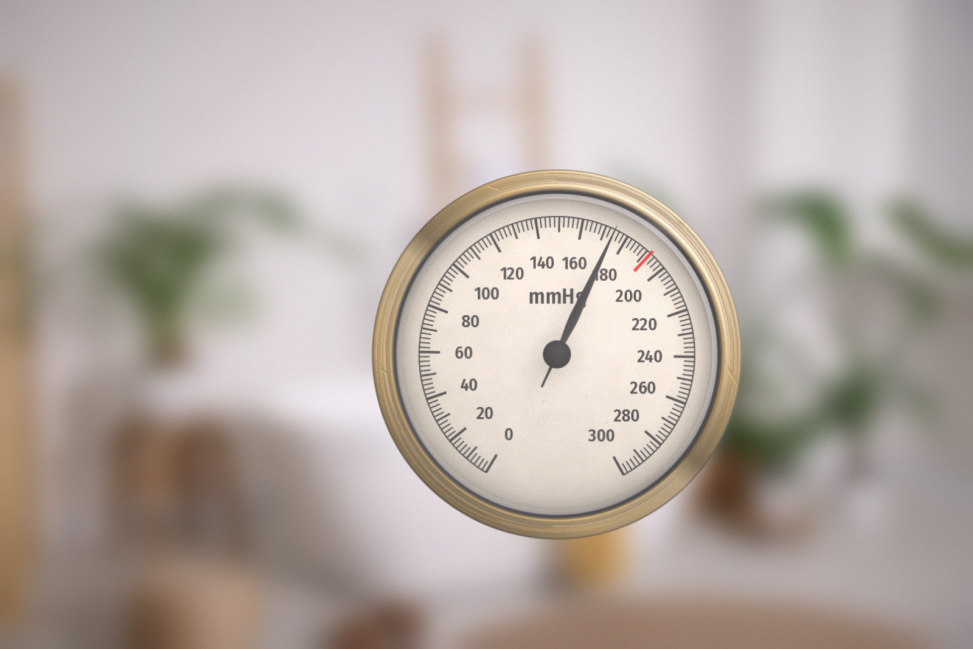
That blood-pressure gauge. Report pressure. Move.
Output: 174 mmHg
